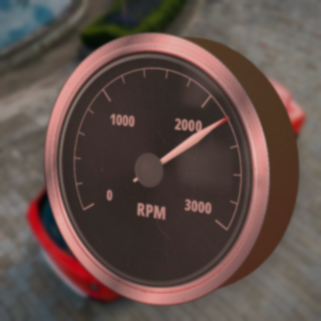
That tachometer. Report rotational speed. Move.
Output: 2200 rpm
